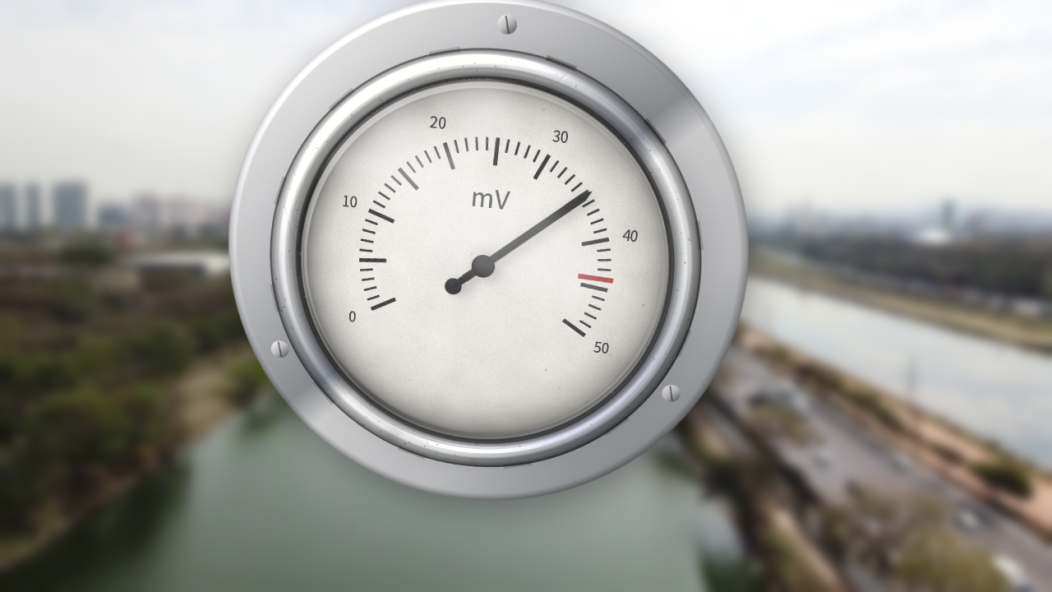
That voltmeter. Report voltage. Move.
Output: 35 mV
